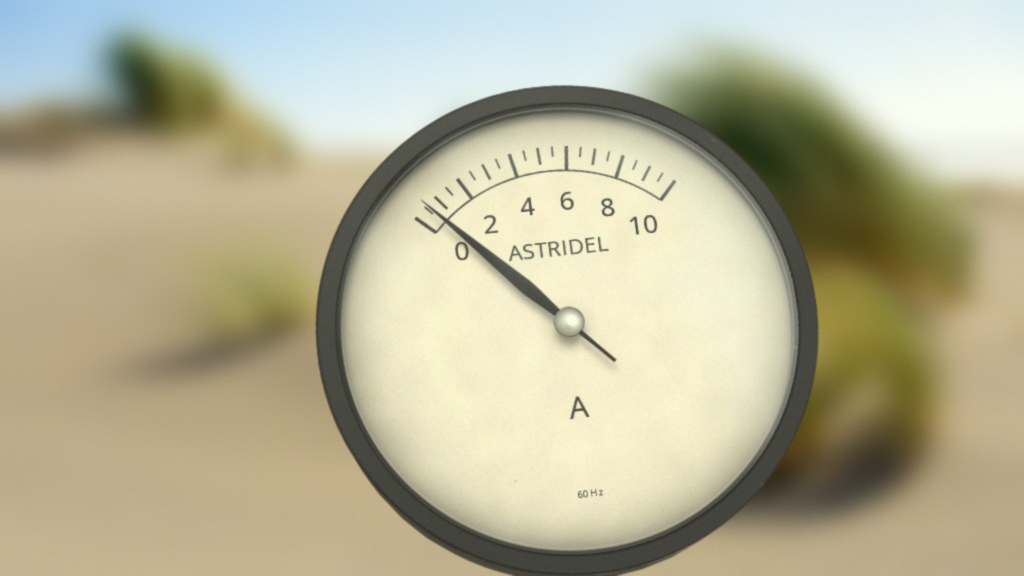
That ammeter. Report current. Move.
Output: 0.5 A
